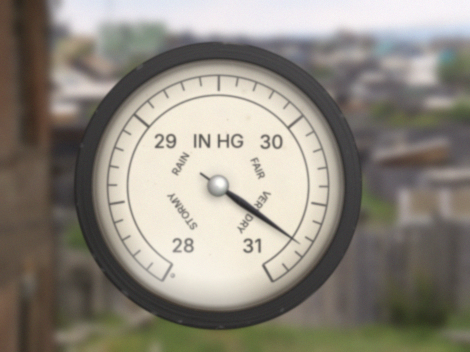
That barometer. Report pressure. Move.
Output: 30.75 inHg
